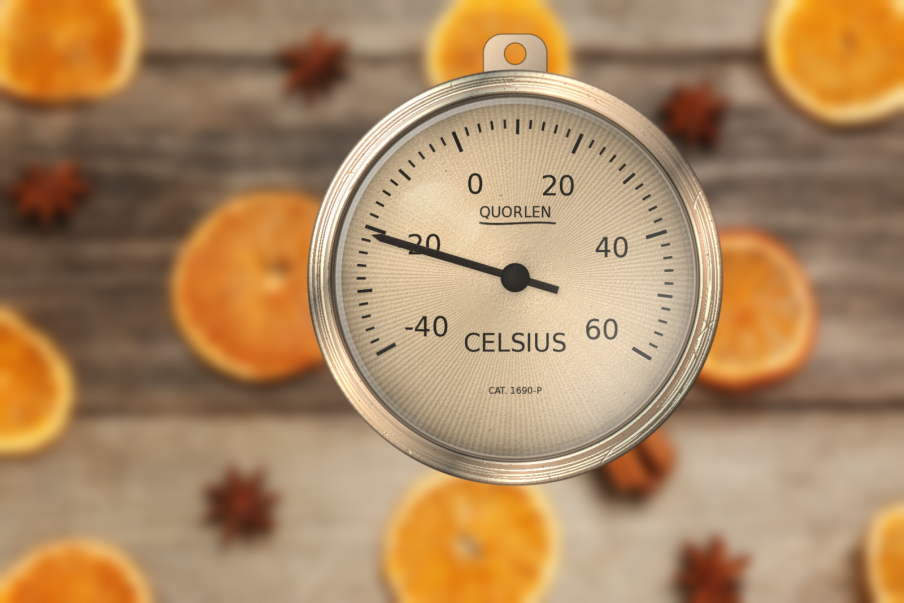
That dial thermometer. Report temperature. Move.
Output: -21 °C
